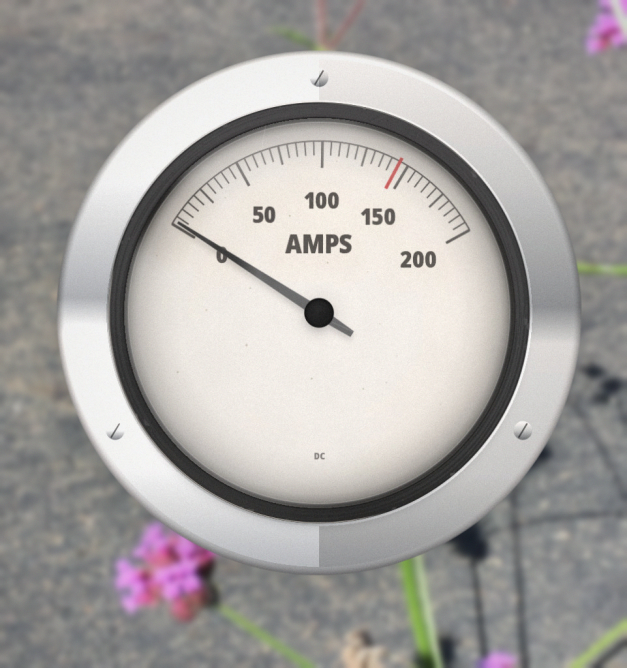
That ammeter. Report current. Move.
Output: 2.5 A
